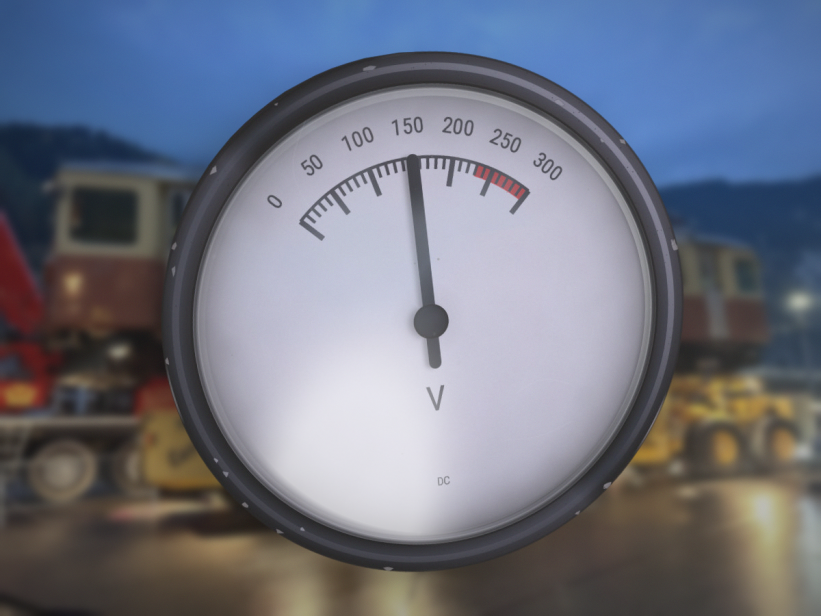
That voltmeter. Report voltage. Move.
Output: 150 V
